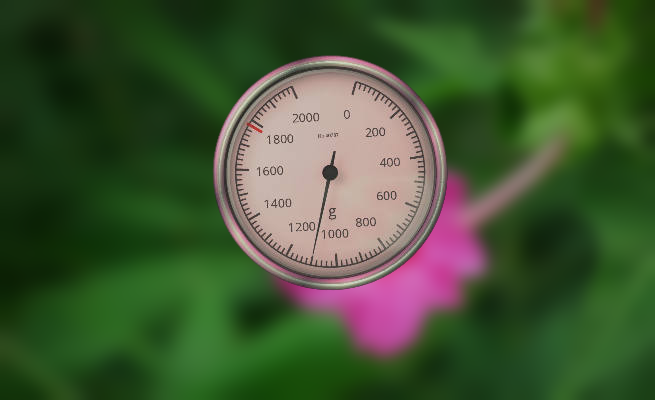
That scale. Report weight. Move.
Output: 1100 g
